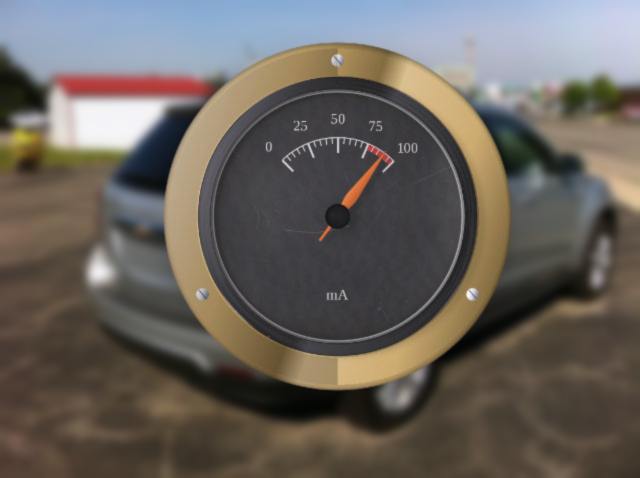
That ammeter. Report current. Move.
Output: 90 mA
